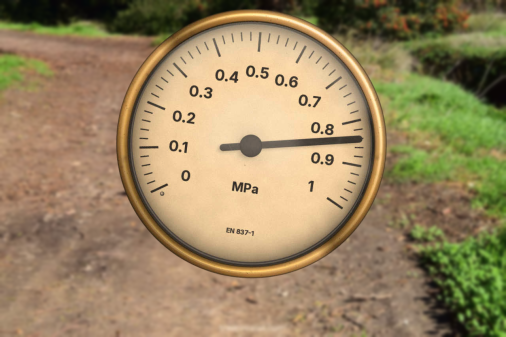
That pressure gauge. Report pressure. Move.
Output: 0.84 MPa
